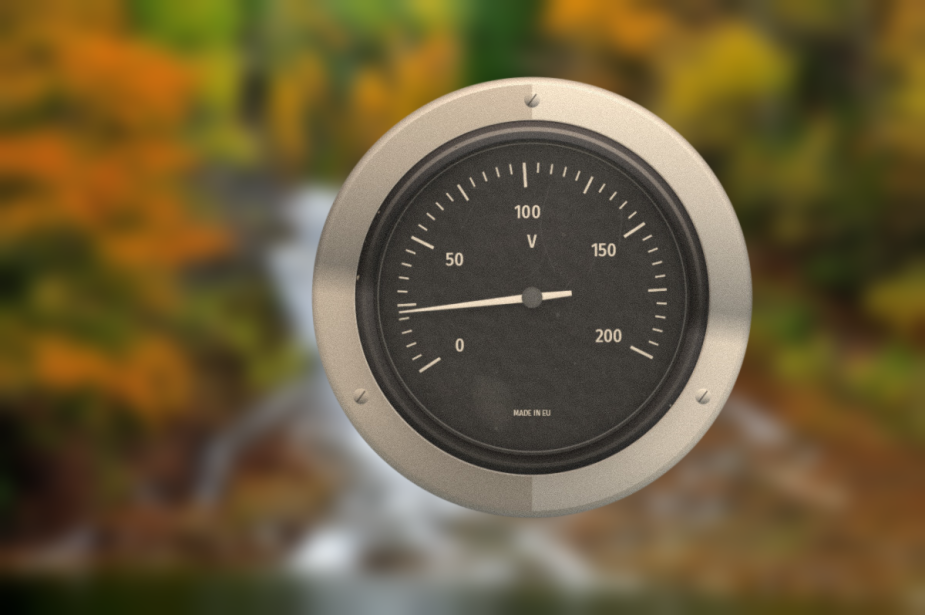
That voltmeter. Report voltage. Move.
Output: 22.5 V
